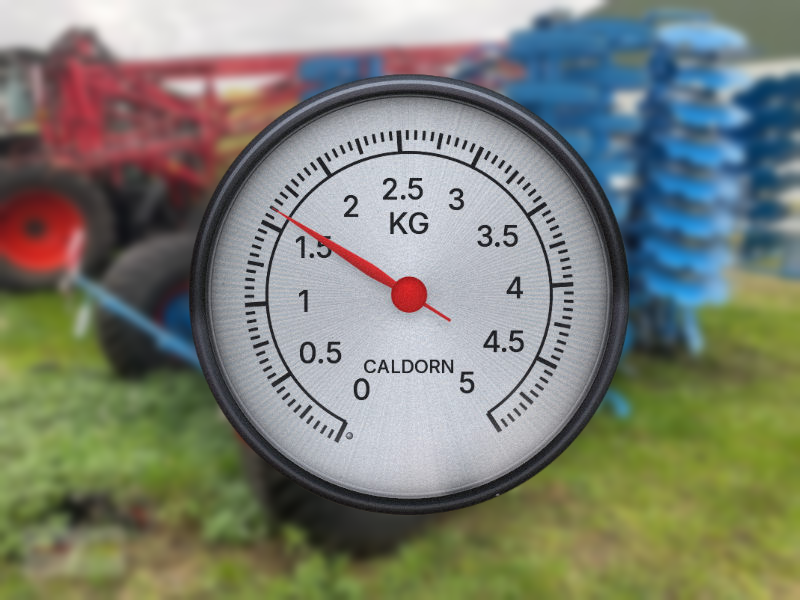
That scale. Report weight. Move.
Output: 1.6 kg
